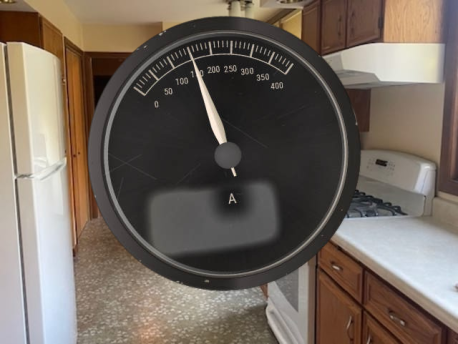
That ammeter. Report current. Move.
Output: 150 A
